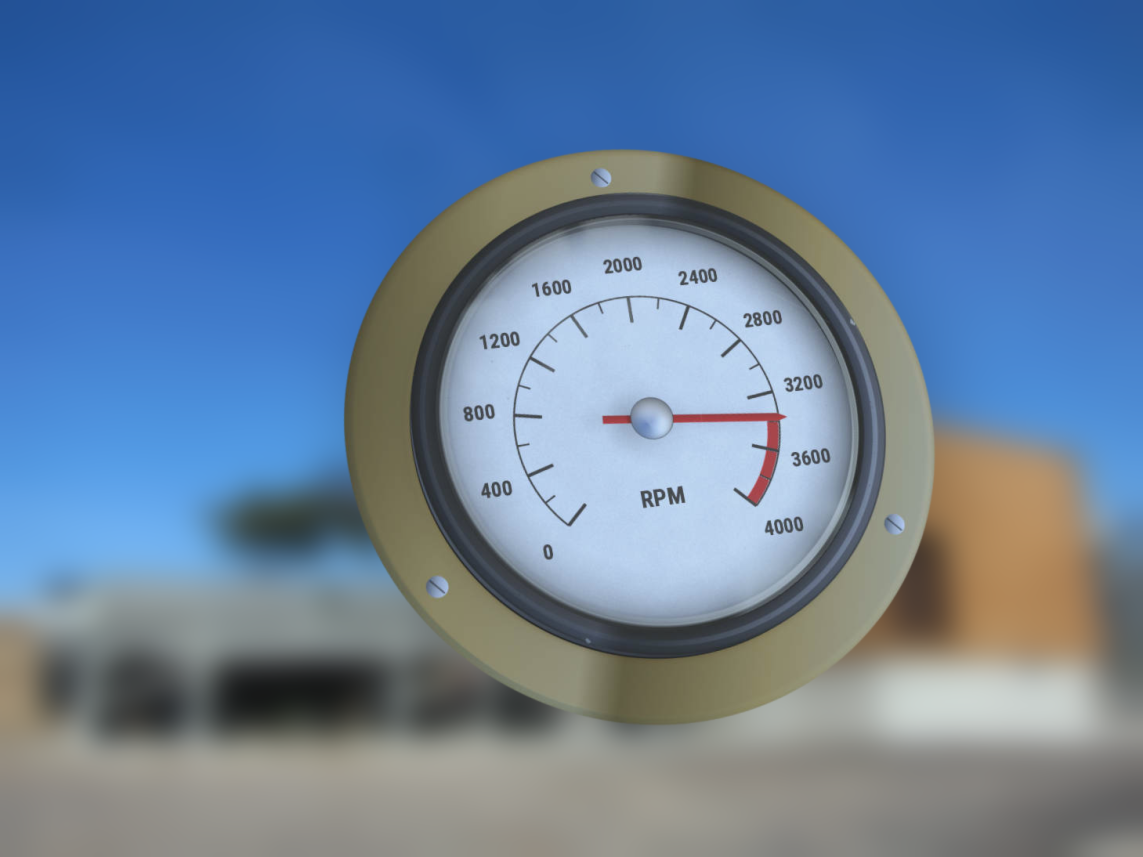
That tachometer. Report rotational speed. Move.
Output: 3400 rpm
